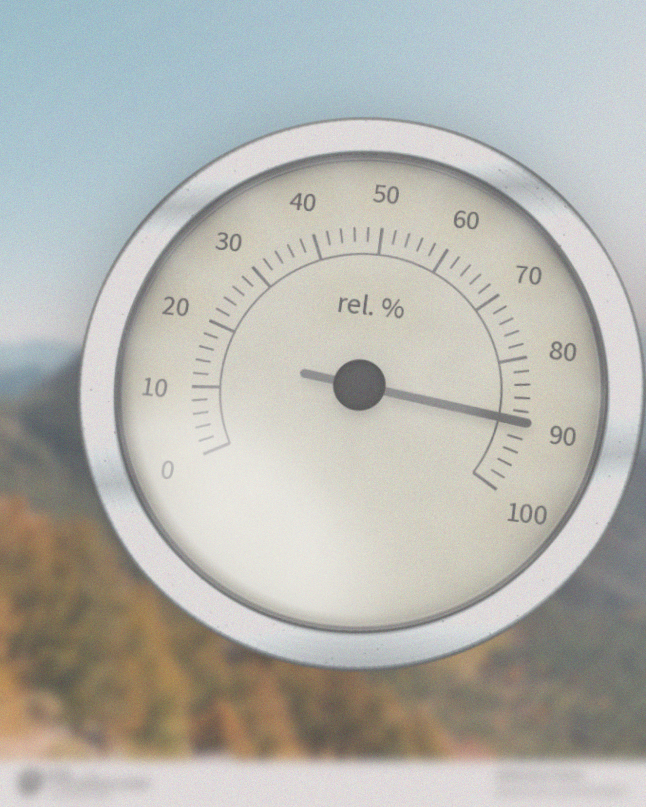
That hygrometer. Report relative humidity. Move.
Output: 90 %
